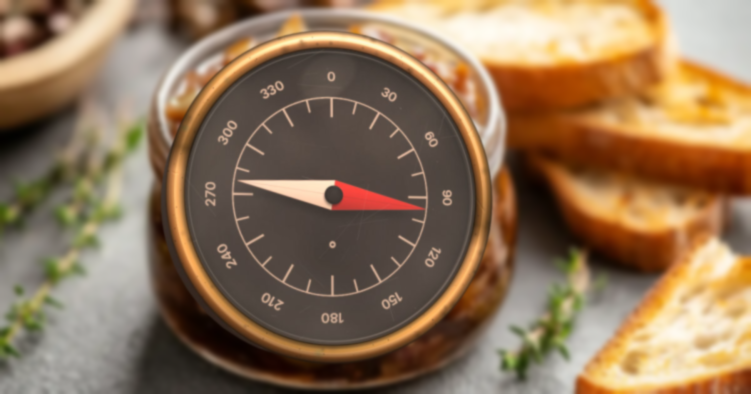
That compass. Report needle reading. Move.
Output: 97.5 °
